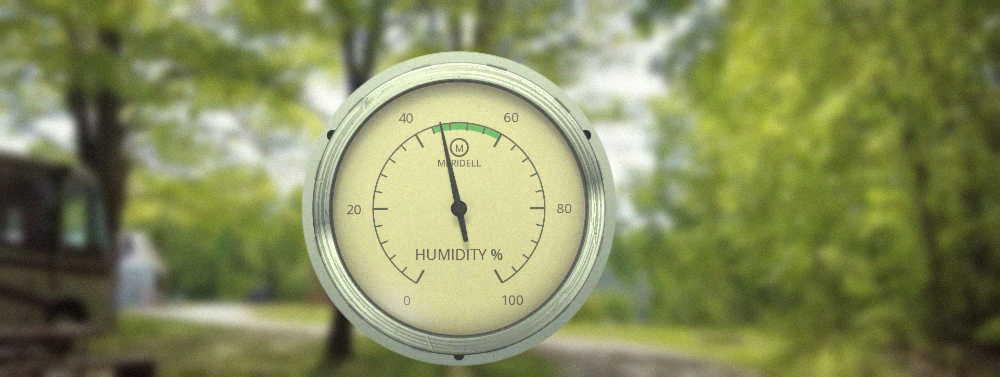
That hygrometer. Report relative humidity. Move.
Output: 46 %
